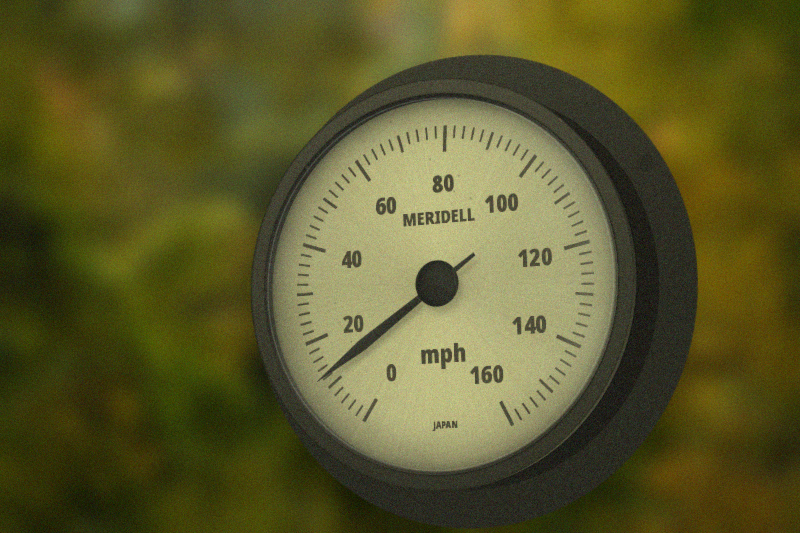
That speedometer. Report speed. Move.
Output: 12 mph
